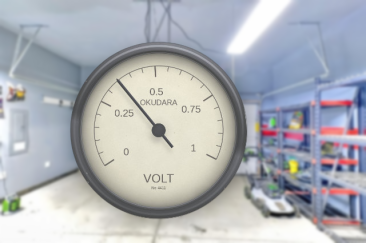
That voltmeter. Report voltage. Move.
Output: 0.35 V
